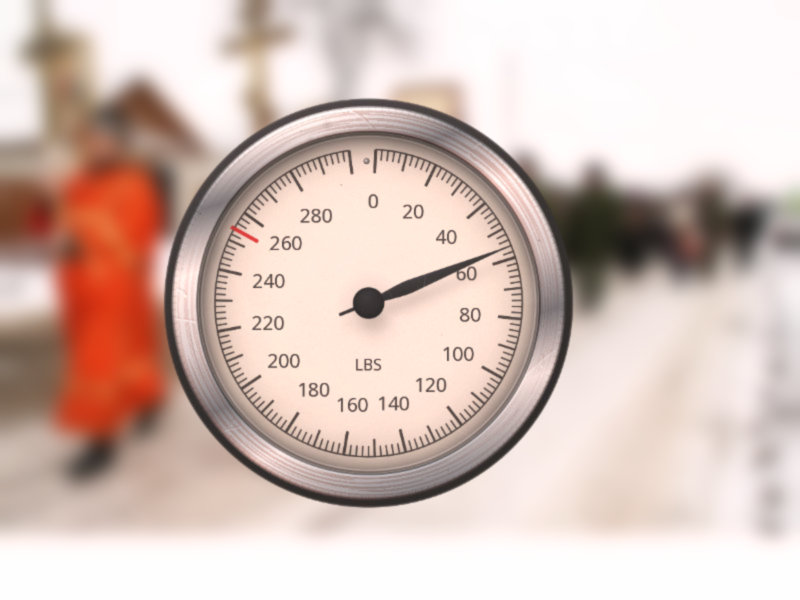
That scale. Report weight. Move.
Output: 56 lb
